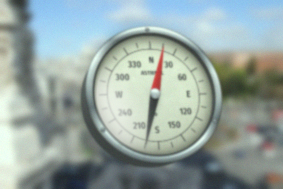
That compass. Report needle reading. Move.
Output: 15 °
